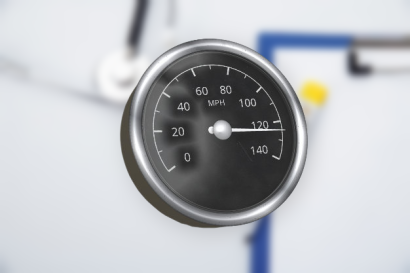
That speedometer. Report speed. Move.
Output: 125 mph
